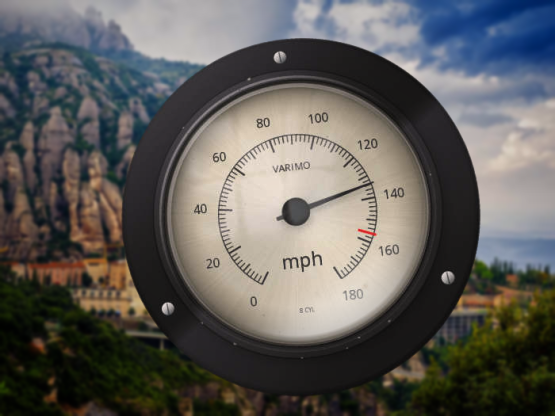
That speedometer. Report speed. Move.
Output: 134 mph
